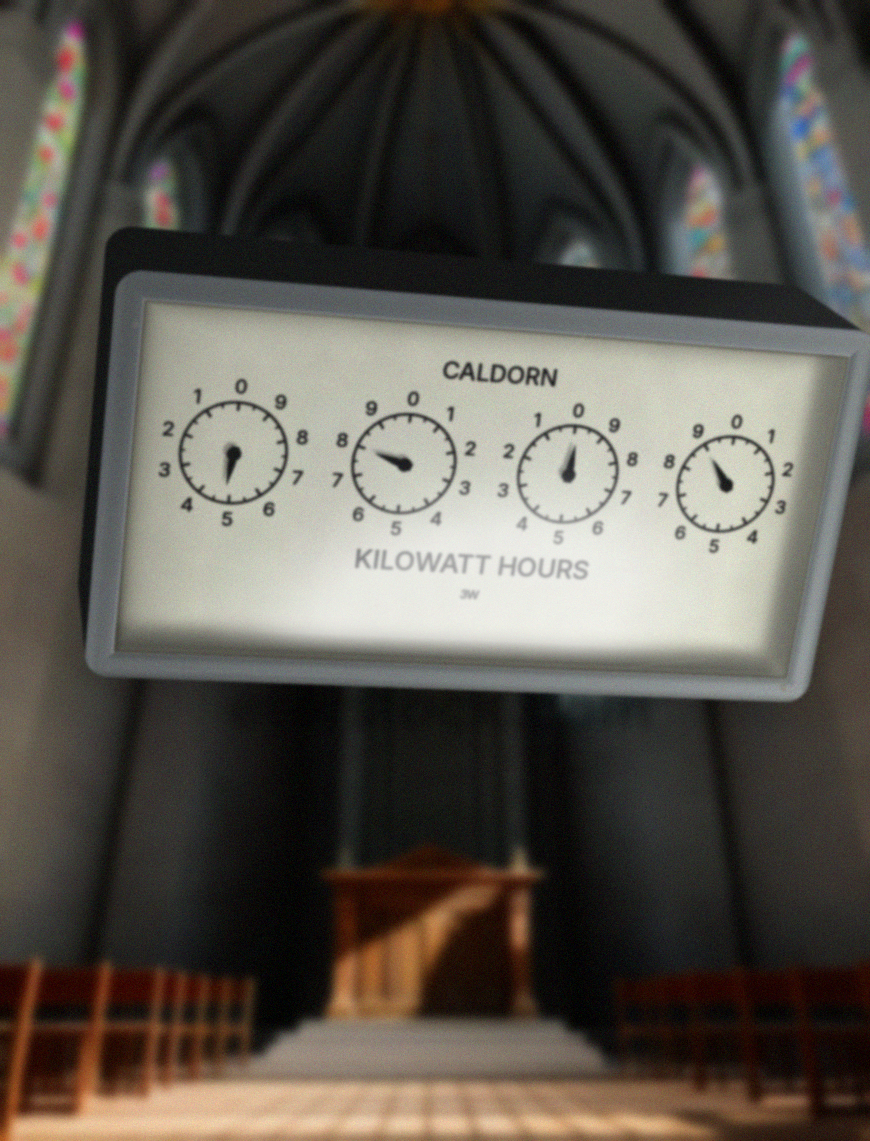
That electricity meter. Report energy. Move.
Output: 4799 kWh
